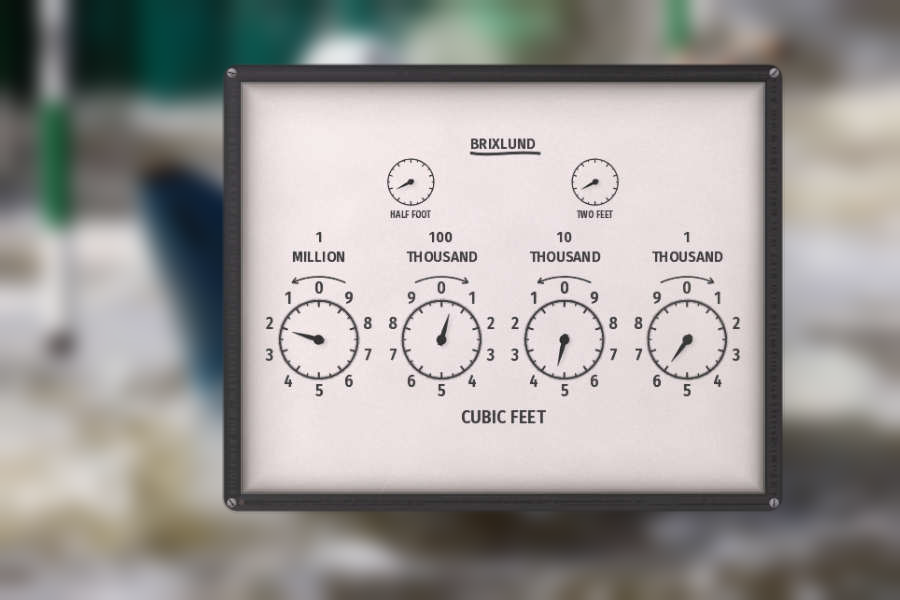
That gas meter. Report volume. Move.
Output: 204600 ft³
